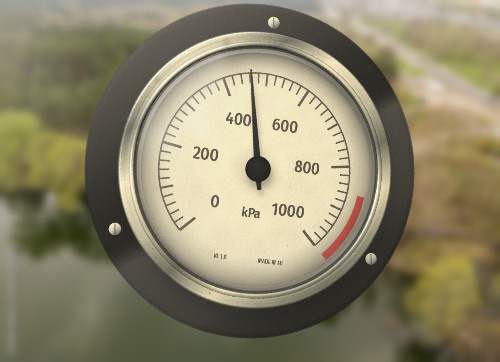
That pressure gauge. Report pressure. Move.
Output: 460 kPa
